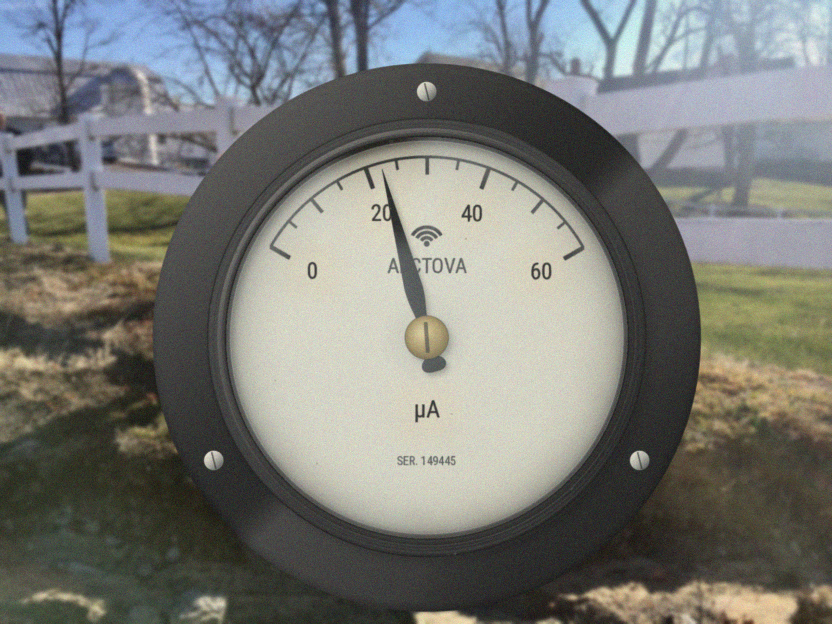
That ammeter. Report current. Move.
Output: 22.5 µA
